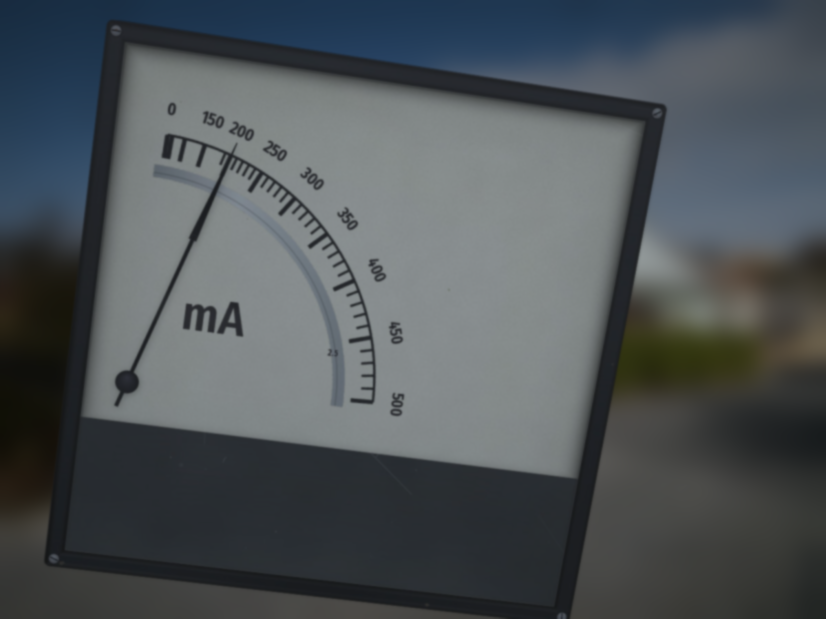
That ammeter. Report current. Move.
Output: 200 mA
